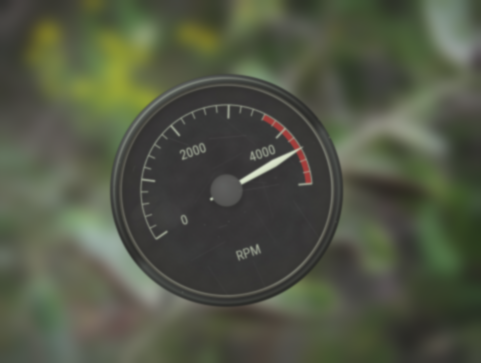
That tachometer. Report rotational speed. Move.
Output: 4400 rpm
